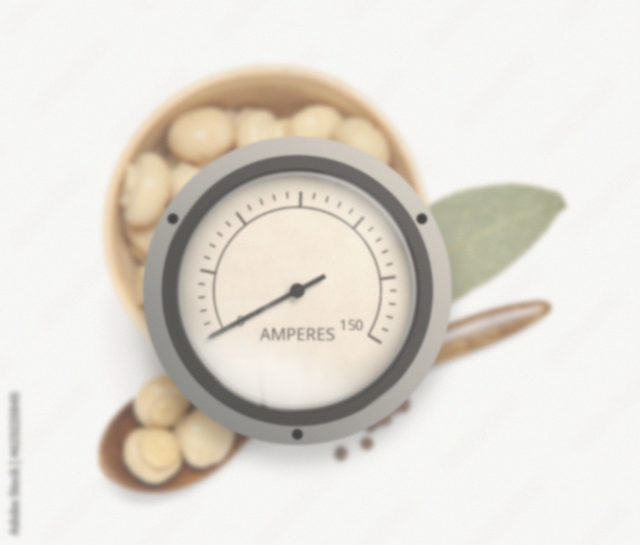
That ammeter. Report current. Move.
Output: 0 A
